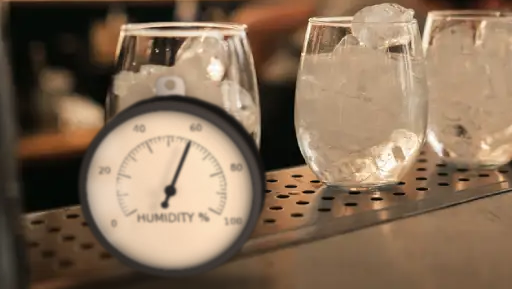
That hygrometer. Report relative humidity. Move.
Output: 60 %
